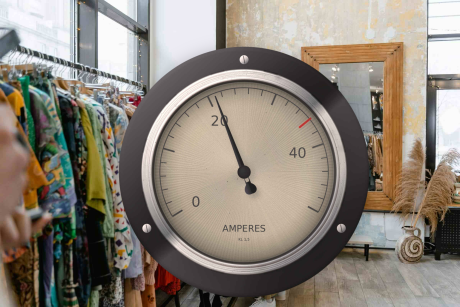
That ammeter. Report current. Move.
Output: 21 A
